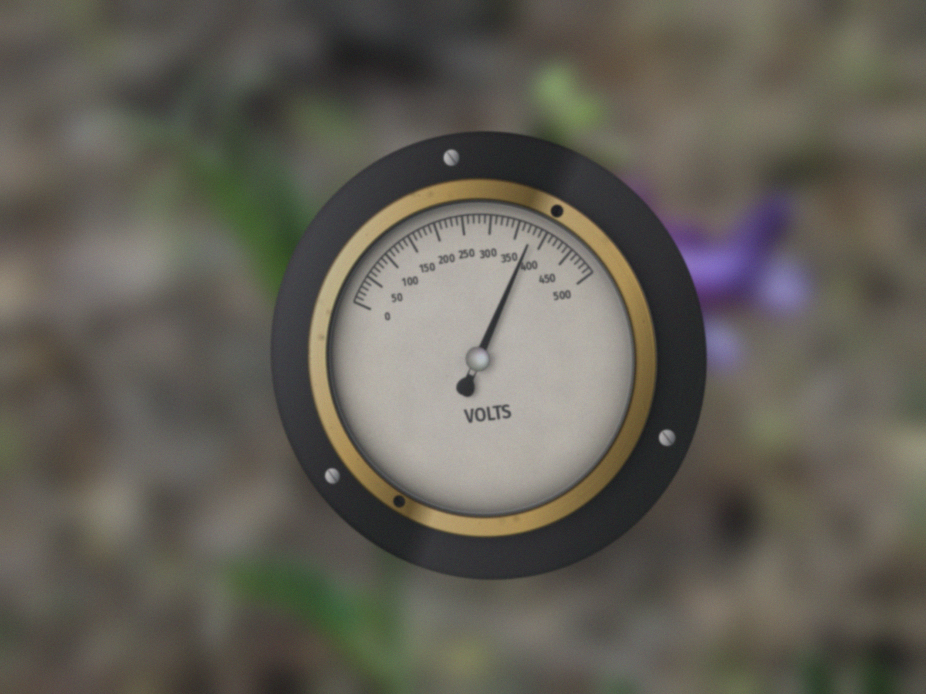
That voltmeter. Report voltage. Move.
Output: 380 V
